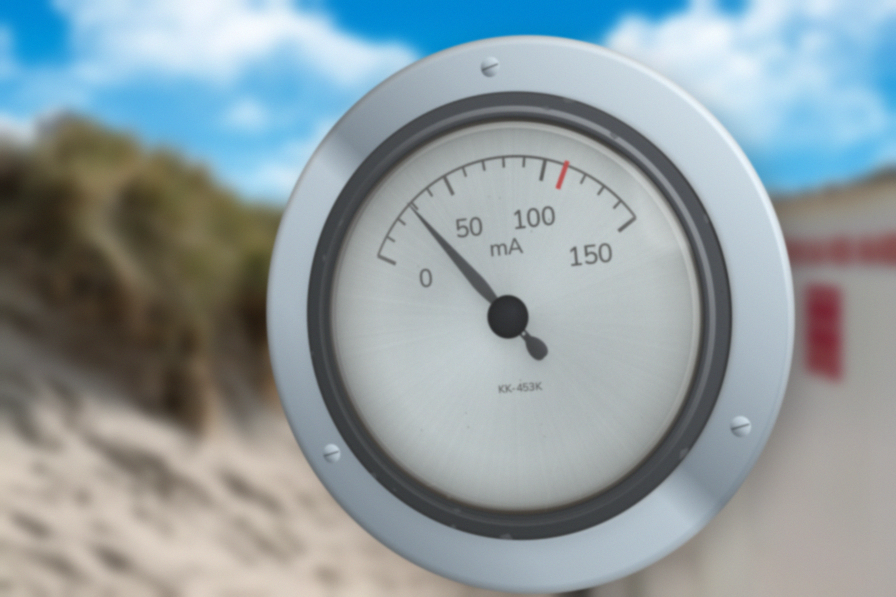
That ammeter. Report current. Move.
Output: 30 mA
